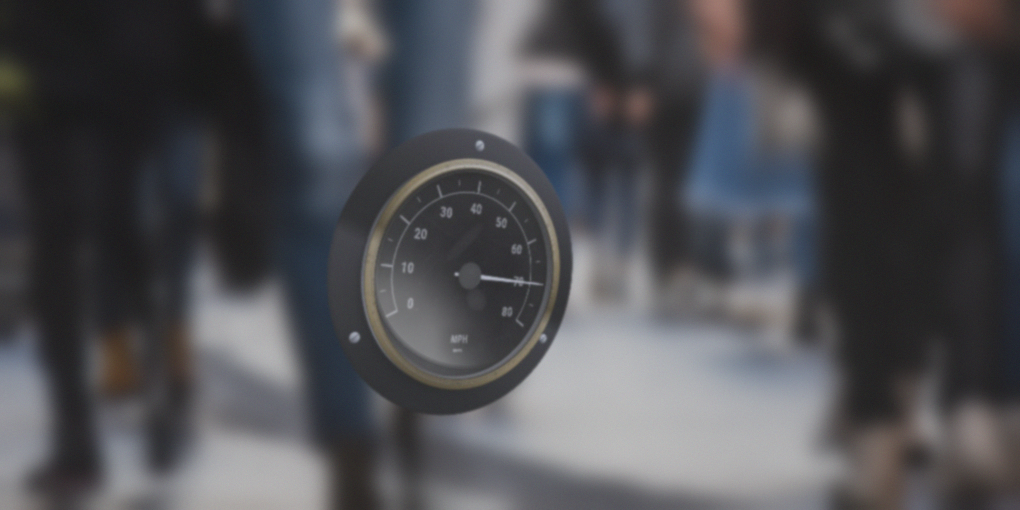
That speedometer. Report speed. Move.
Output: 70 mph
